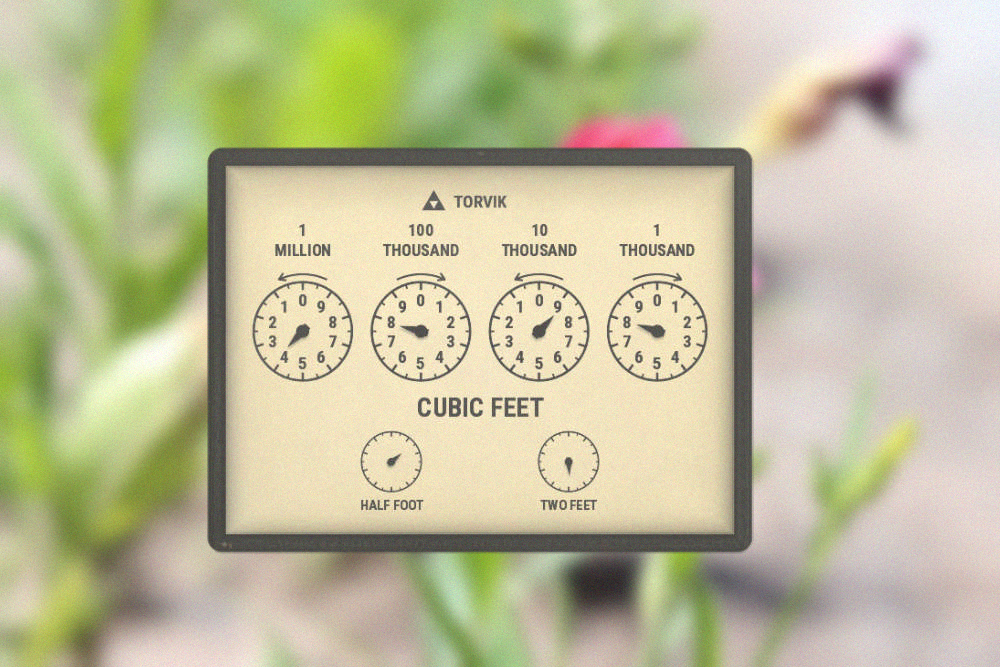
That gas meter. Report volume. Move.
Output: 378800 ft³
